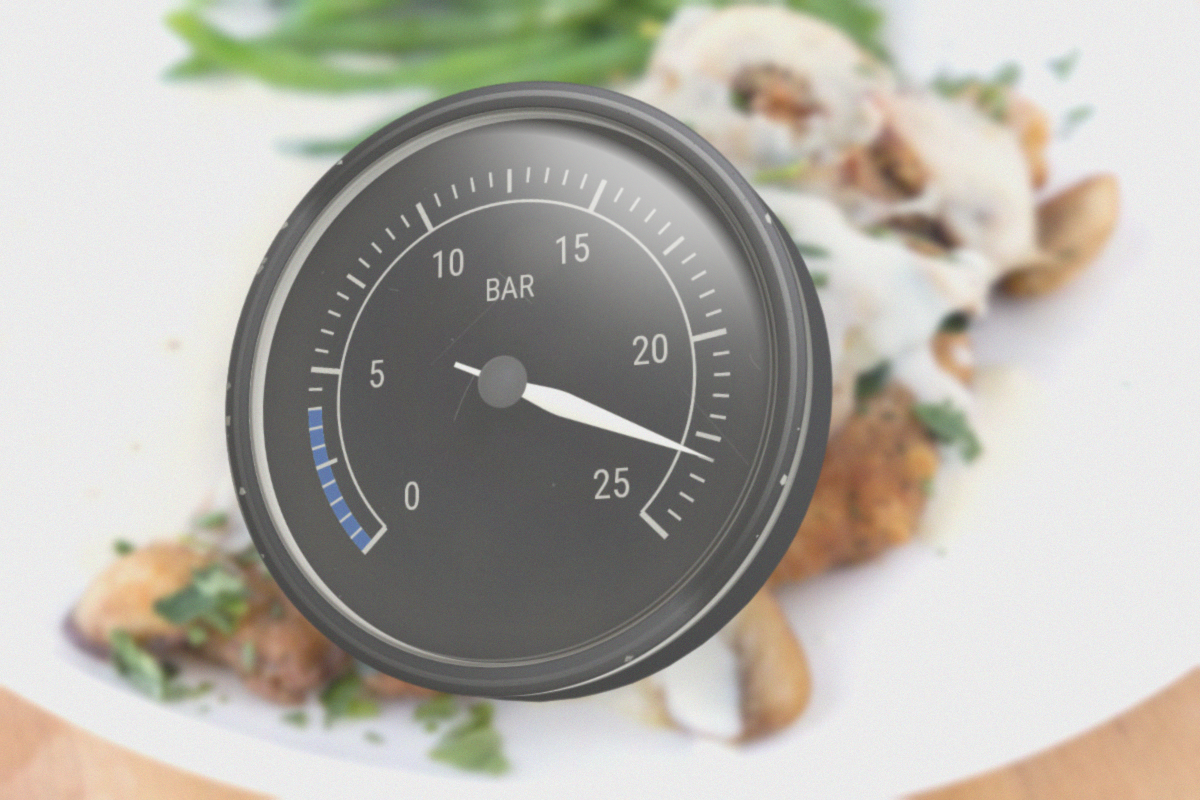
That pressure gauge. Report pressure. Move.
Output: 23 bar
